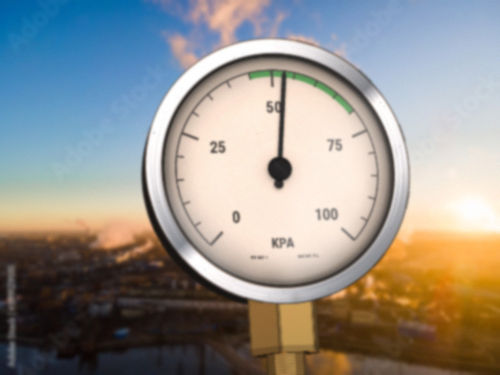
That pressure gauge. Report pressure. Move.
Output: 52.5 kPa
